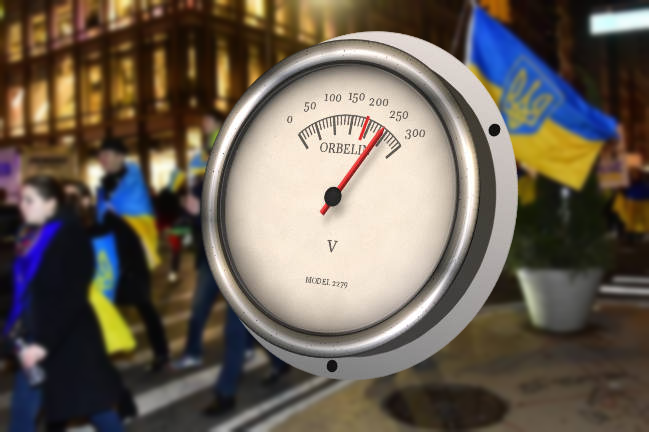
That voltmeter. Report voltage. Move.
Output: 250 V
